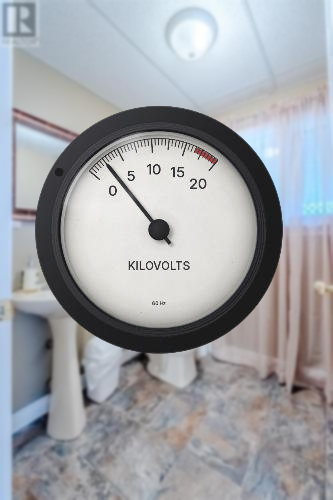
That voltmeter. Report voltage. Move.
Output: 2.5 kV
